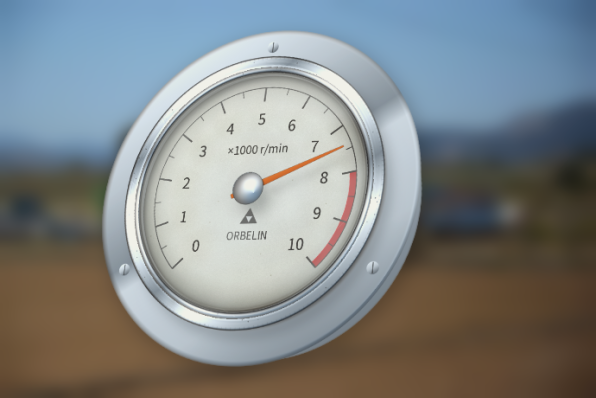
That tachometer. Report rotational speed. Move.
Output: 7500 rpm
